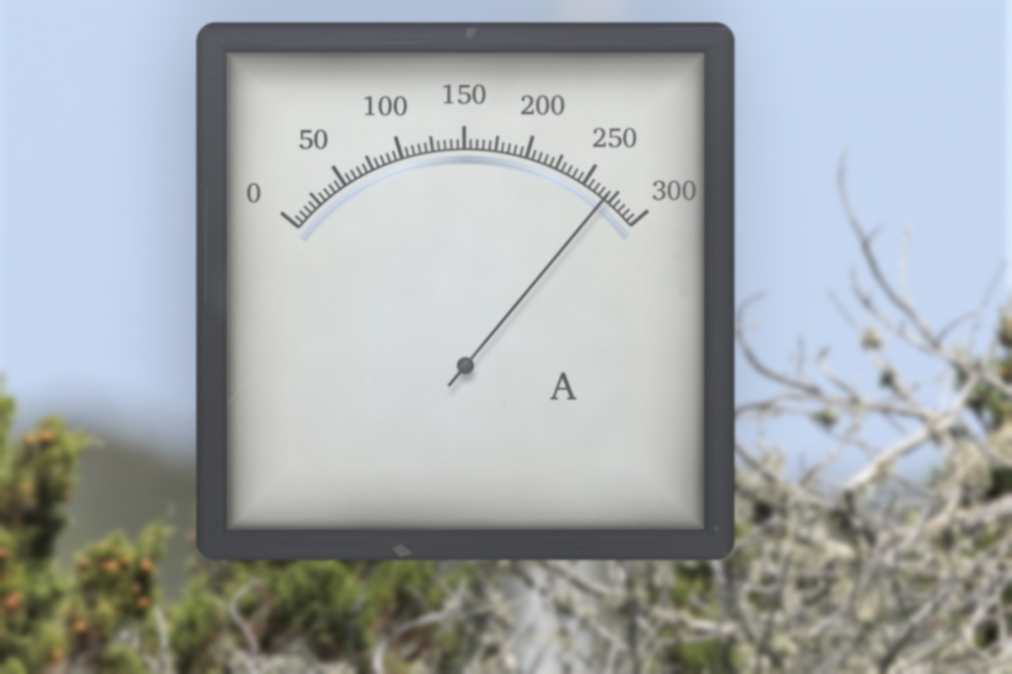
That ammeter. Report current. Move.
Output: 270 A
